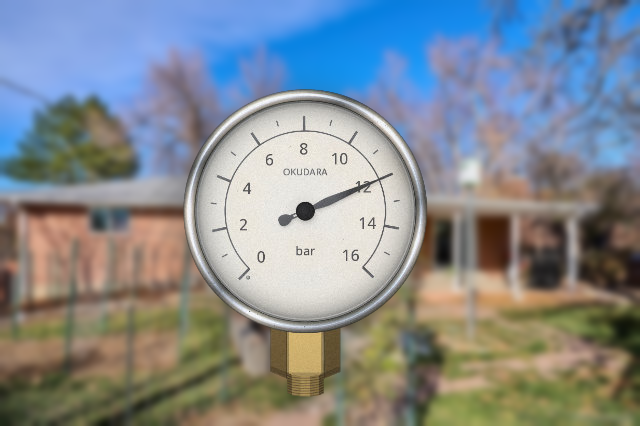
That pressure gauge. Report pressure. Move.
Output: 12 bar
